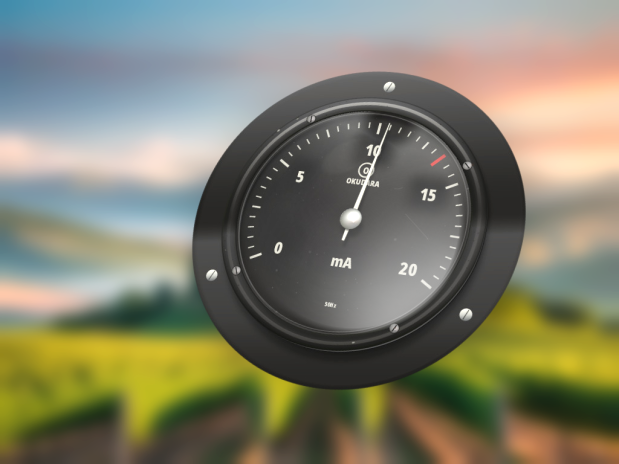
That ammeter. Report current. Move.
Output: 10.5 mA
